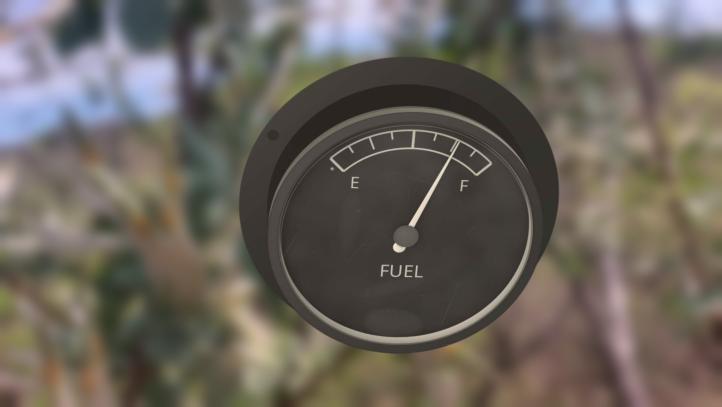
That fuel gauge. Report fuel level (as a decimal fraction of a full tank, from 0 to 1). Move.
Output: 0.75
